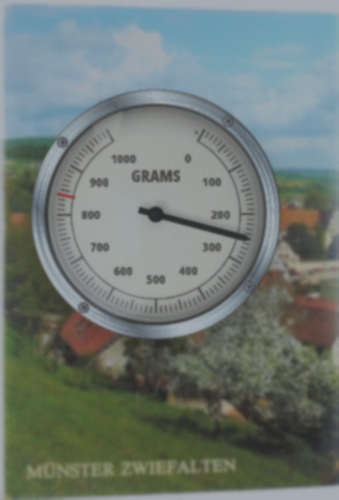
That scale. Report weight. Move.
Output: 250 g
